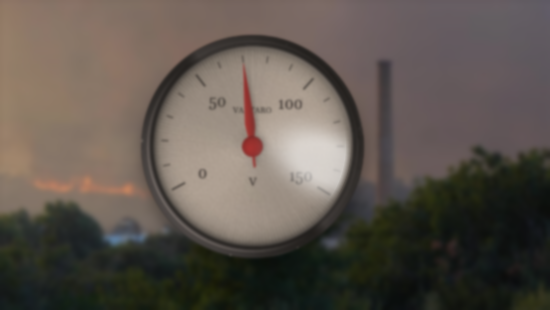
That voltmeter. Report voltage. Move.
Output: 70 V
